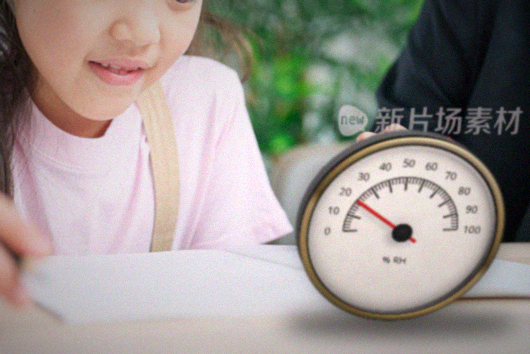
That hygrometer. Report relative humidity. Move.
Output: 20 %
